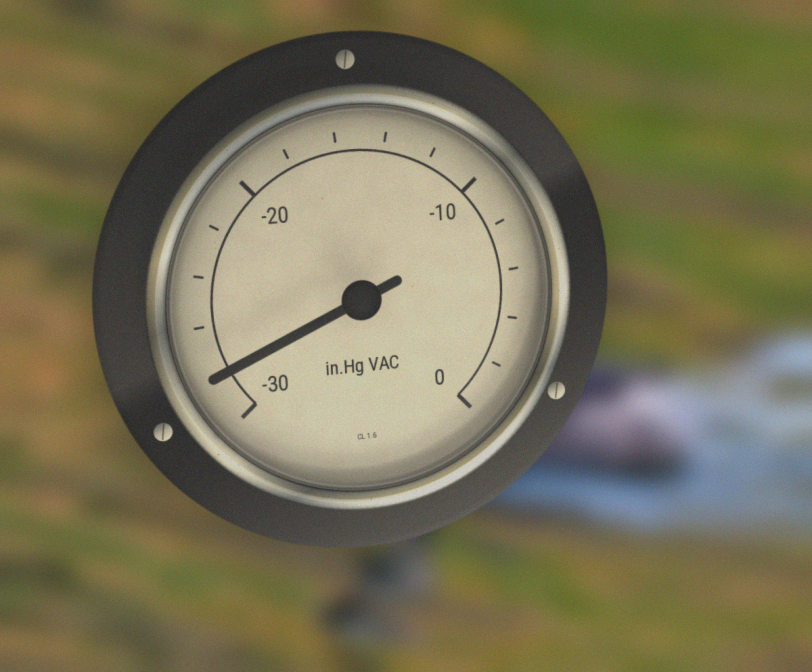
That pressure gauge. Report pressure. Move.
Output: -28 inHg
